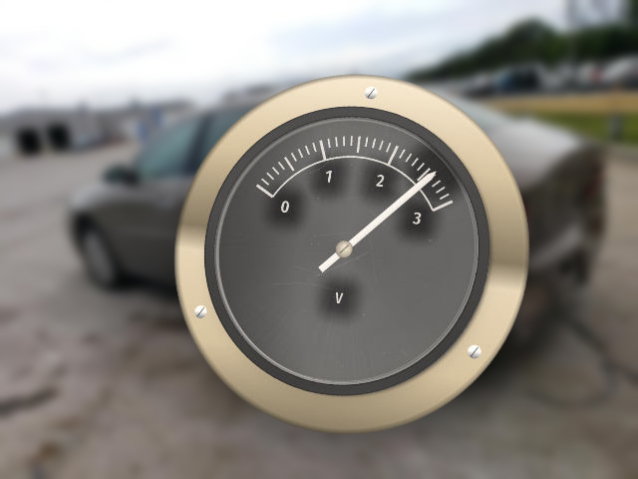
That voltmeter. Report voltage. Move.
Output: 2.6 V
